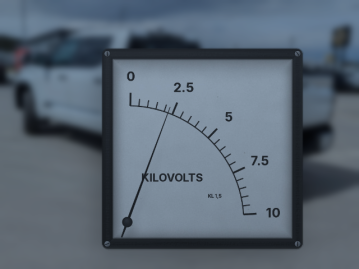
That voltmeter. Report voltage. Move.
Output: 2.25 kV
